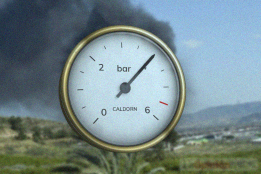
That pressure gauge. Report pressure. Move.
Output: 4 bar
